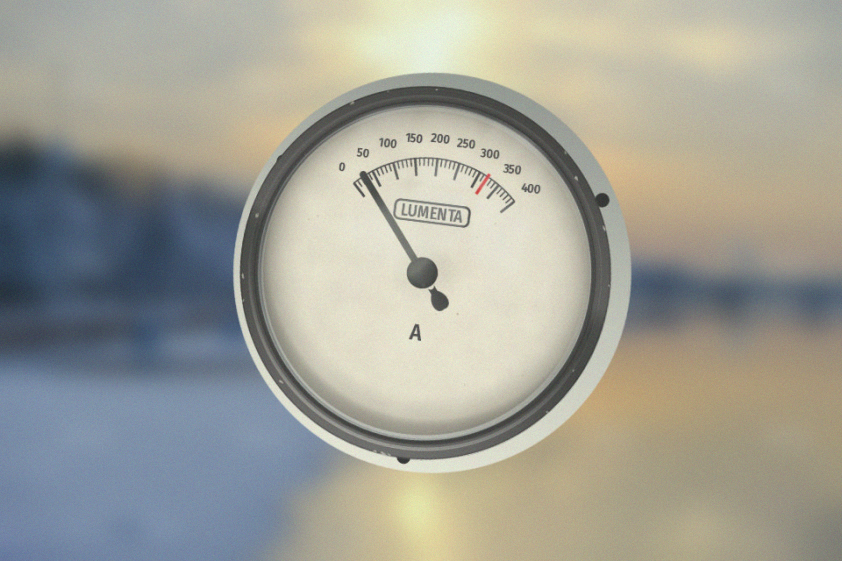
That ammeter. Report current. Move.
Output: 30 A
